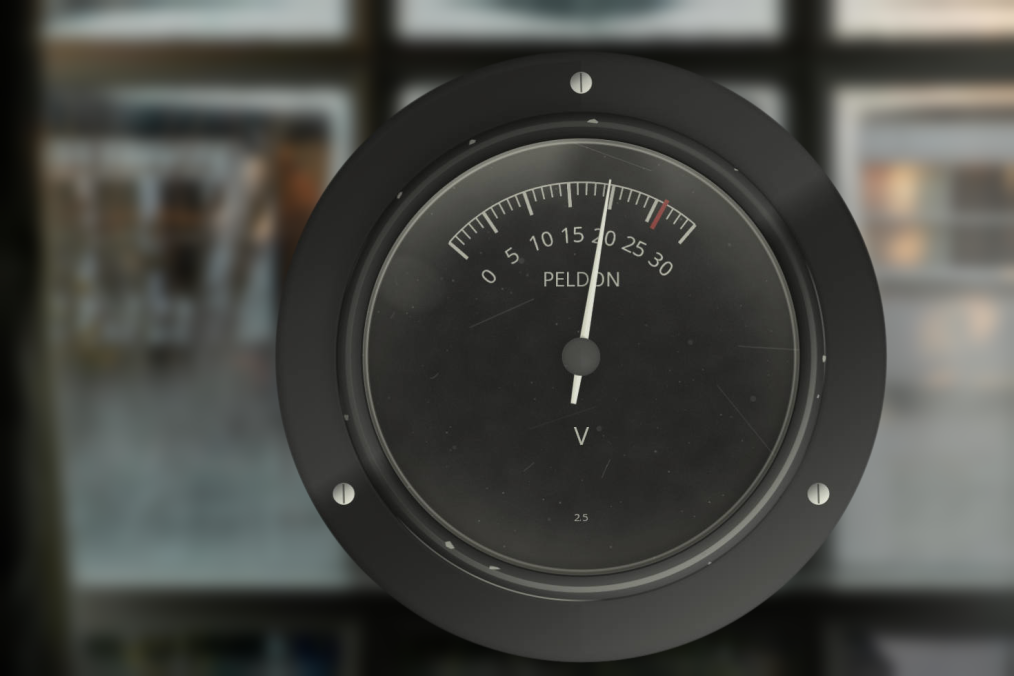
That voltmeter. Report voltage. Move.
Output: 19.5 V
